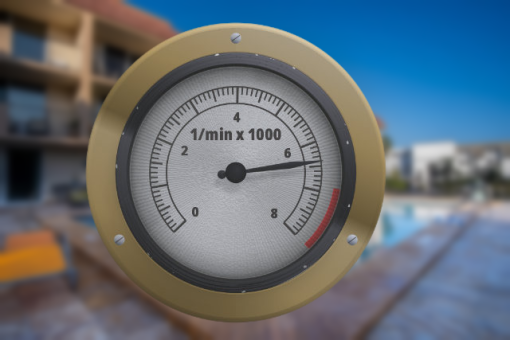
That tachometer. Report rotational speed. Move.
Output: 6400 rpm
